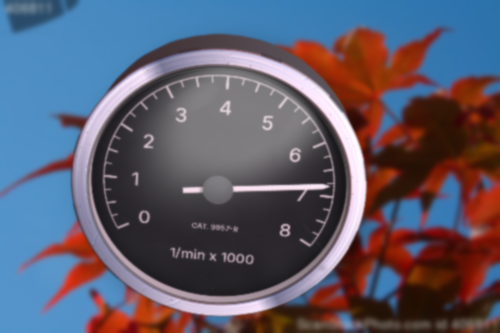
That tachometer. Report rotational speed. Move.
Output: 6750 rpm
